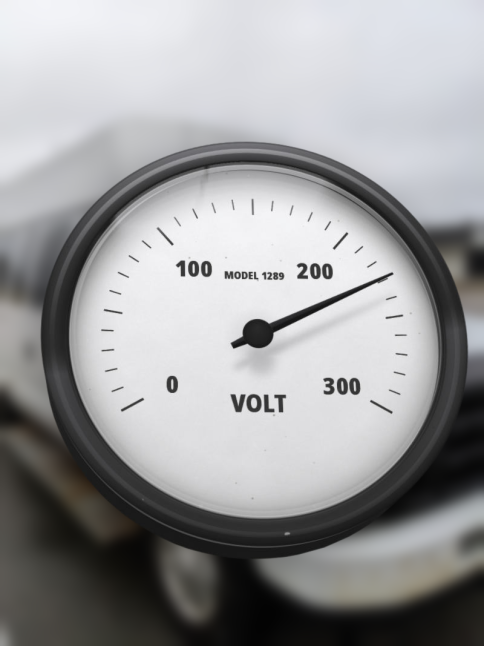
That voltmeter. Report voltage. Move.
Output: 230 V
